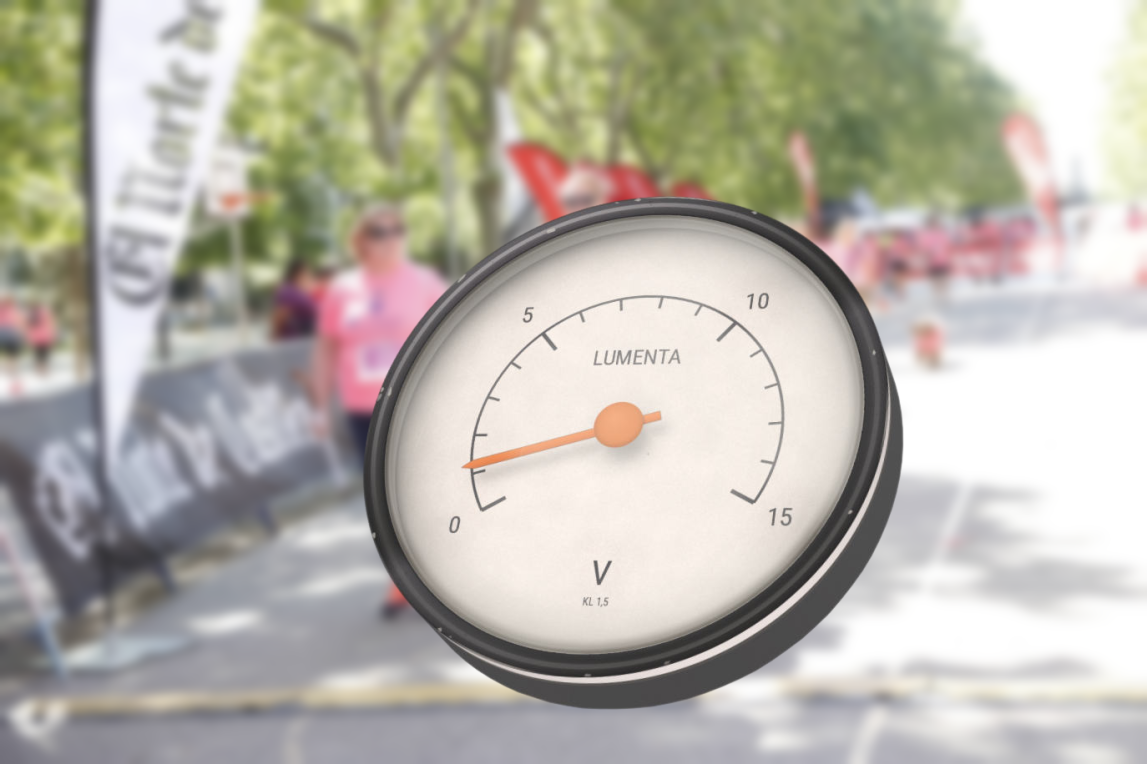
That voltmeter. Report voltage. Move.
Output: 1 V
